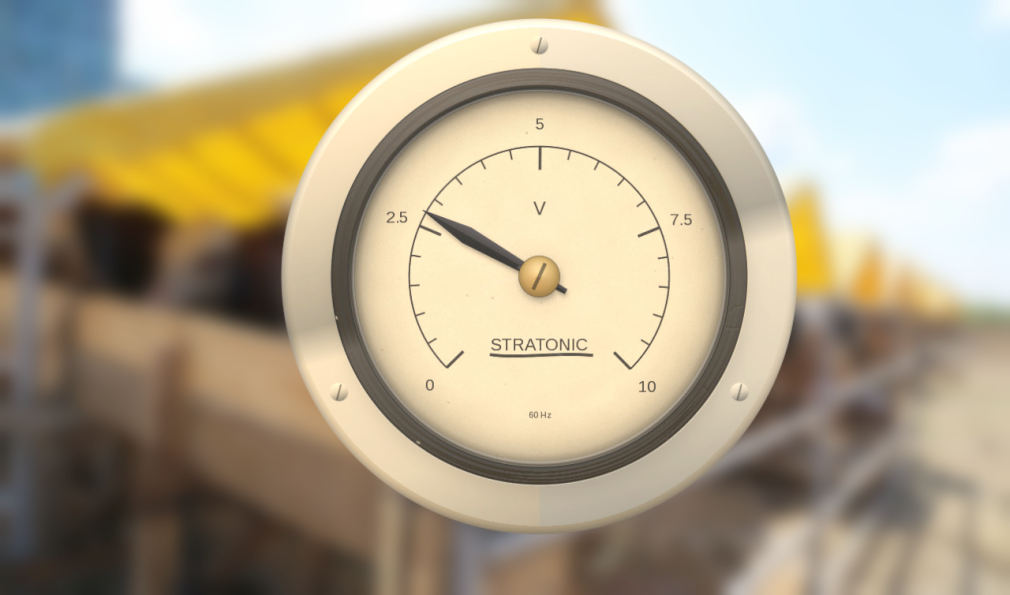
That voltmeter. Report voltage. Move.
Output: 2.75 V
